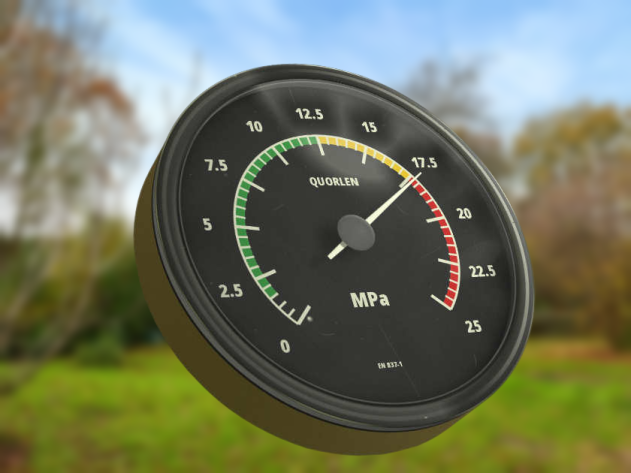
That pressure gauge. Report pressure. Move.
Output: 17.75 MPa
